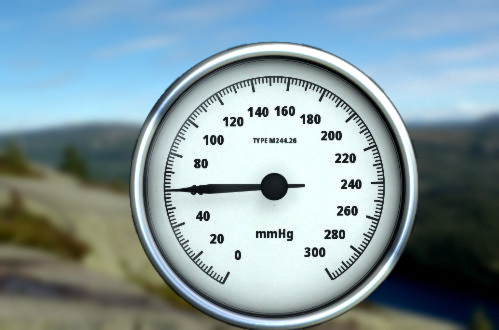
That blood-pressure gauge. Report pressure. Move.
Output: 60 mmHg
